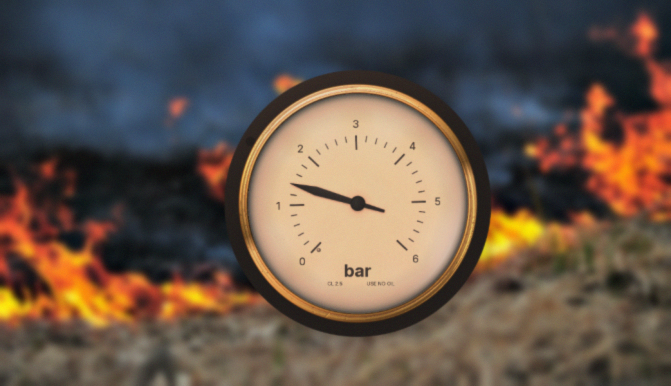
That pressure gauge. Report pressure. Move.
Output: 1.4 bar
